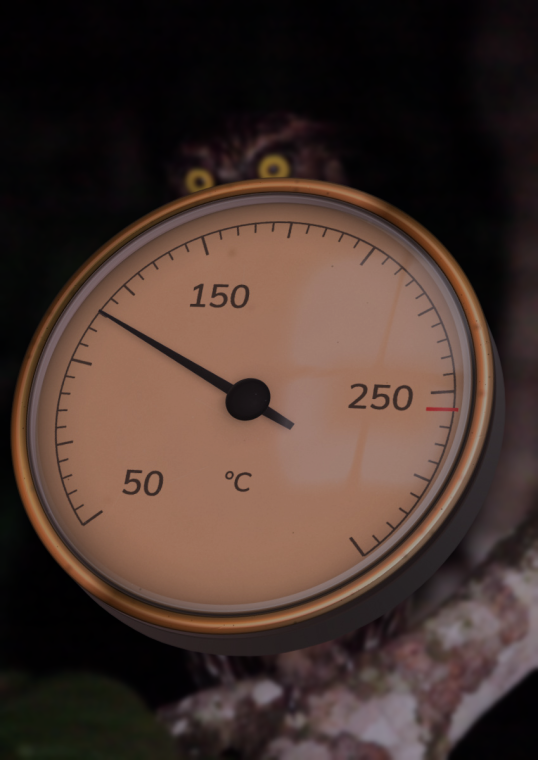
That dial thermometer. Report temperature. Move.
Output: 115 °C
